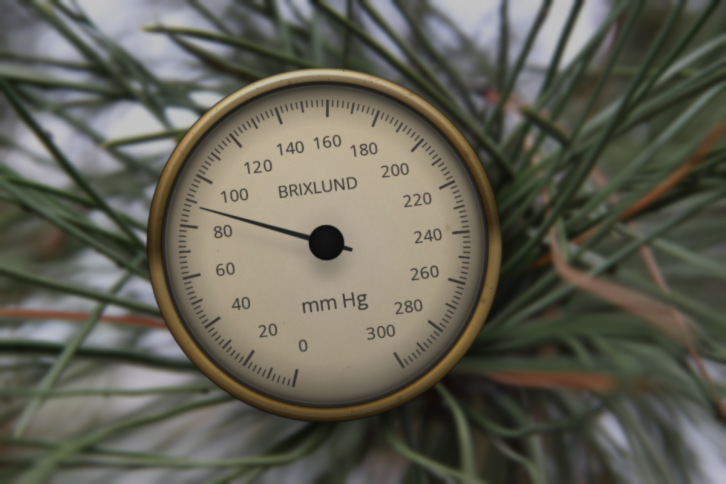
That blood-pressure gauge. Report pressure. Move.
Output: 88 mmHg
